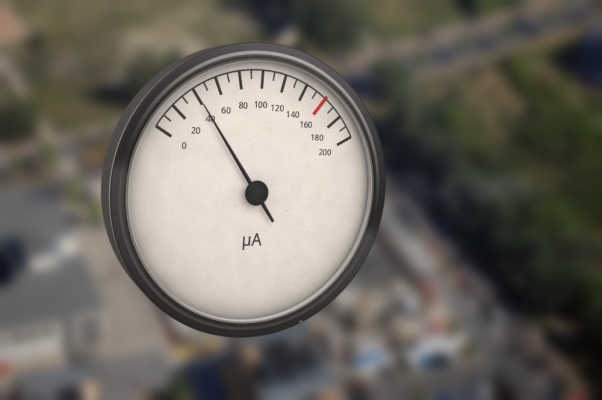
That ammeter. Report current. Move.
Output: 40 µA
